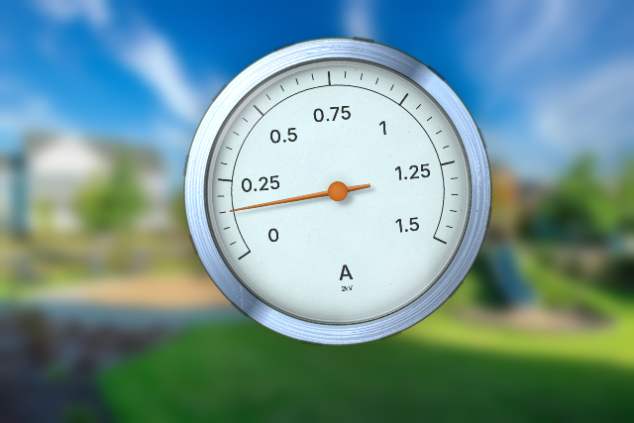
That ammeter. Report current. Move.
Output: 0.15 A
